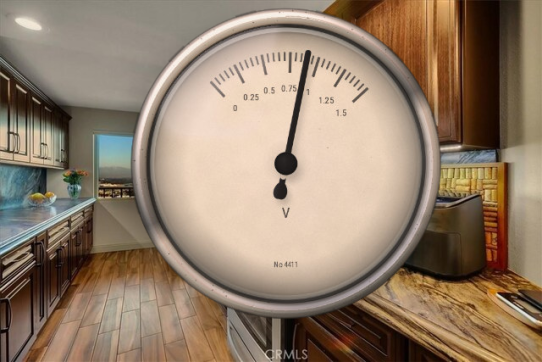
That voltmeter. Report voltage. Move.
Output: 0.9 V
